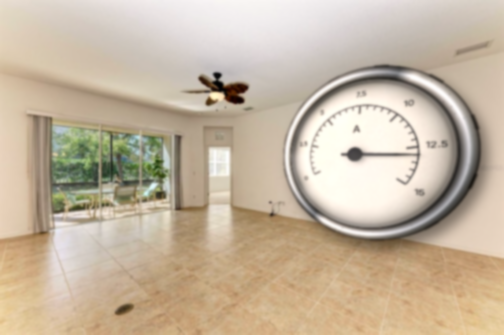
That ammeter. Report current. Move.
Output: 13 A
